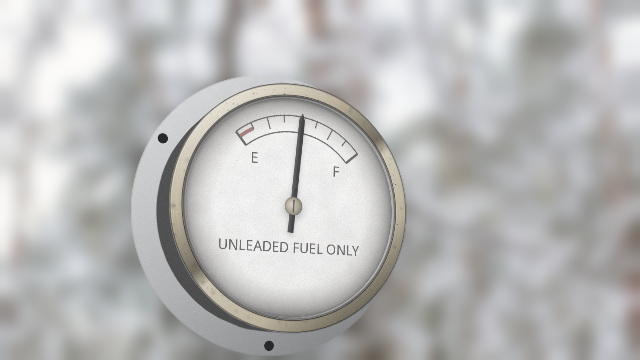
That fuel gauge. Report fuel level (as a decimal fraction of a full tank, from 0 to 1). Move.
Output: 0.5
